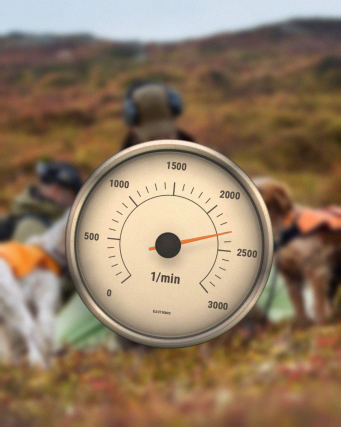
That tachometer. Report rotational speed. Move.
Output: 2300 rpm
